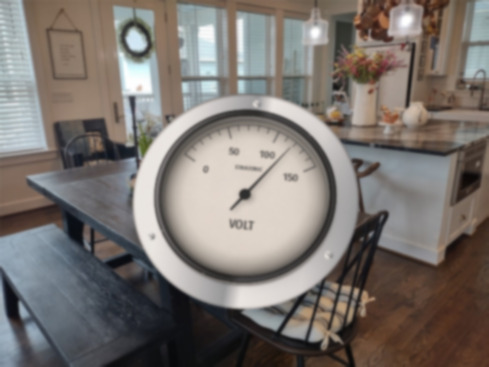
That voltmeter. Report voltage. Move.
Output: 120 V
